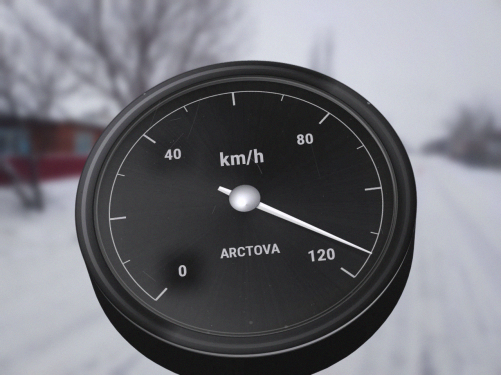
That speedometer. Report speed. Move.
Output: 115 km/h
